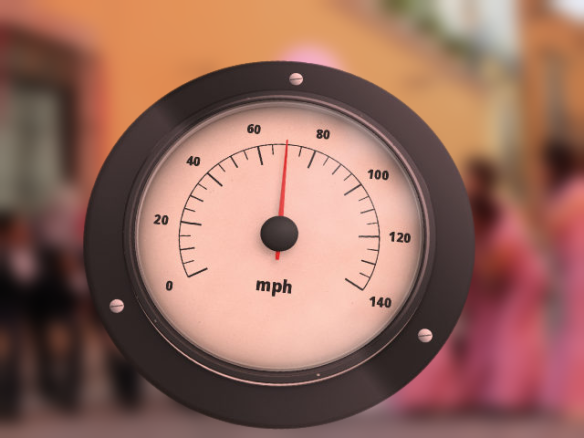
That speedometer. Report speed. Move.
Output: 70 mph
